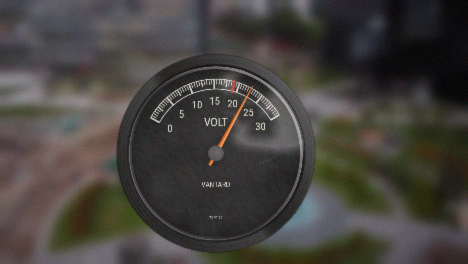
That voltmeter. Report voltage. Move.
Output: 22.5 V
